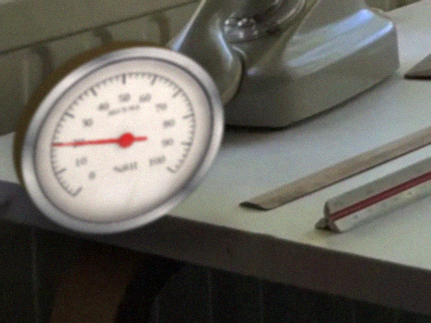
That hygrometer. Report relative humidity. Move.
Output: 20 %
